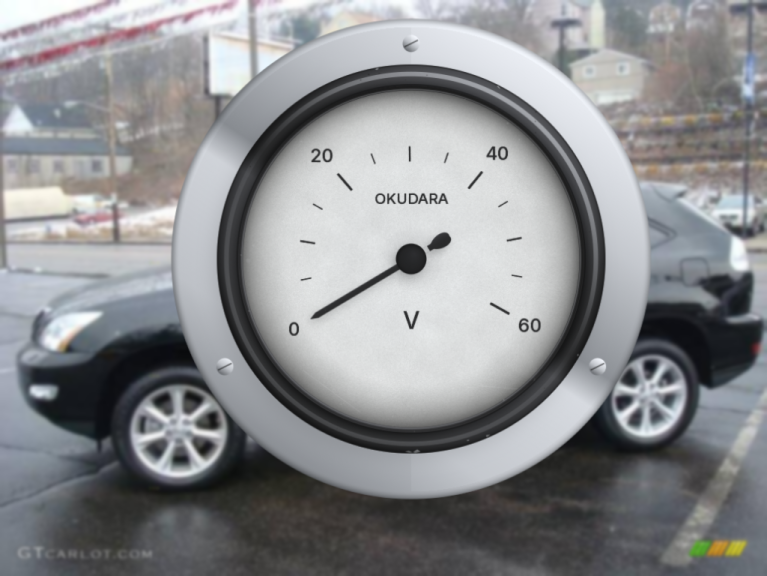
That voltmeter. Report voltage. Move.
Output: 0 V
